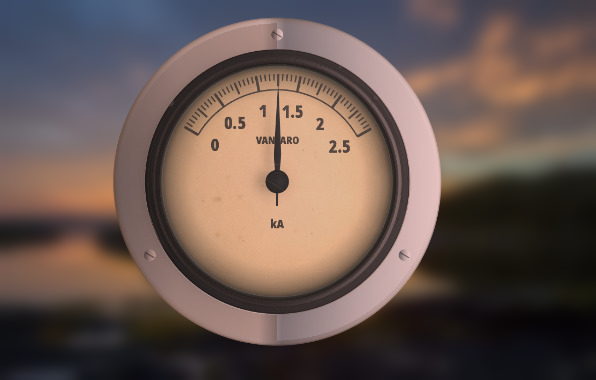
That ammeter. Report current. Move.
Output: 1.25 kA
